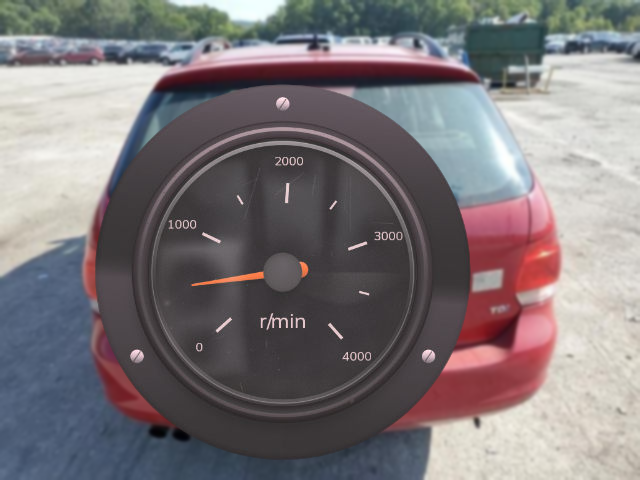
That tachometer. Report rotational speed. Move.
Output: 500 rpm
